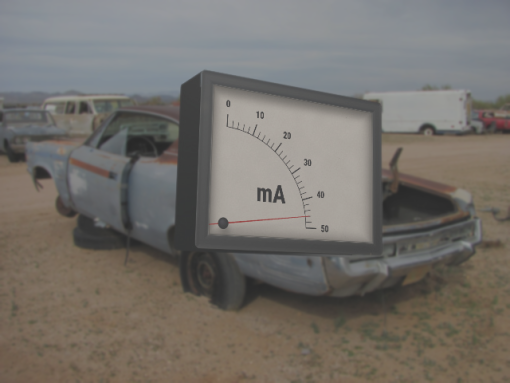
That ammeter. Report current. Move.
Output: 46 mA
